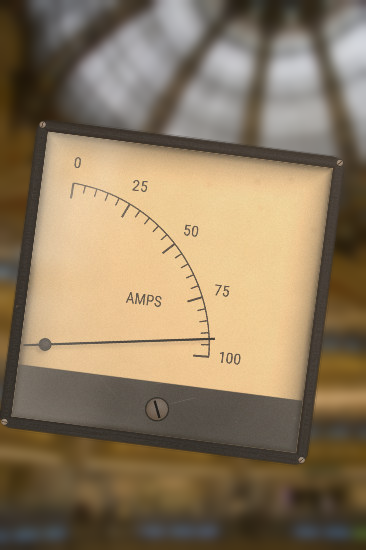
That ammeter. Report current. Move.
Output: 92.5 A
